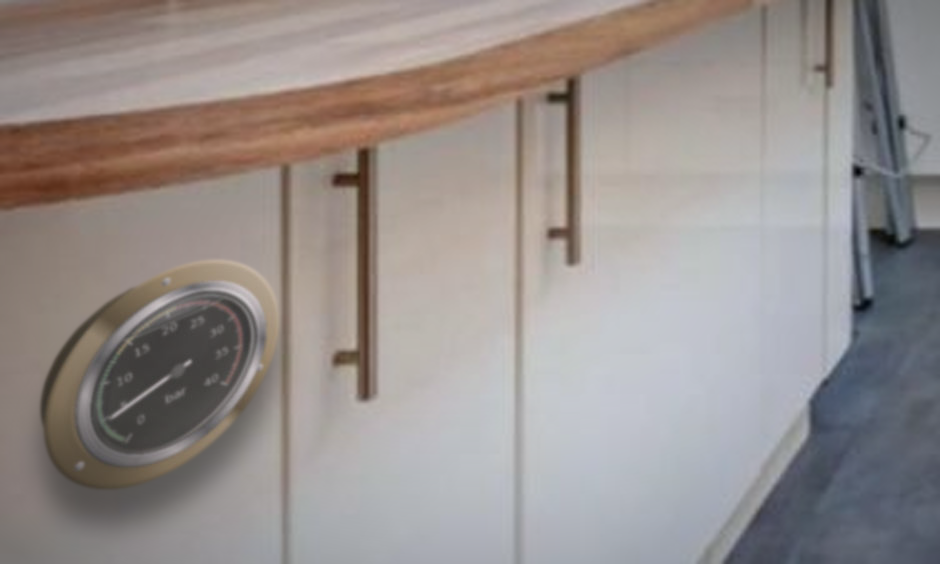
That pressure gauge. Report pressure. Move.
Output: 5 bar
